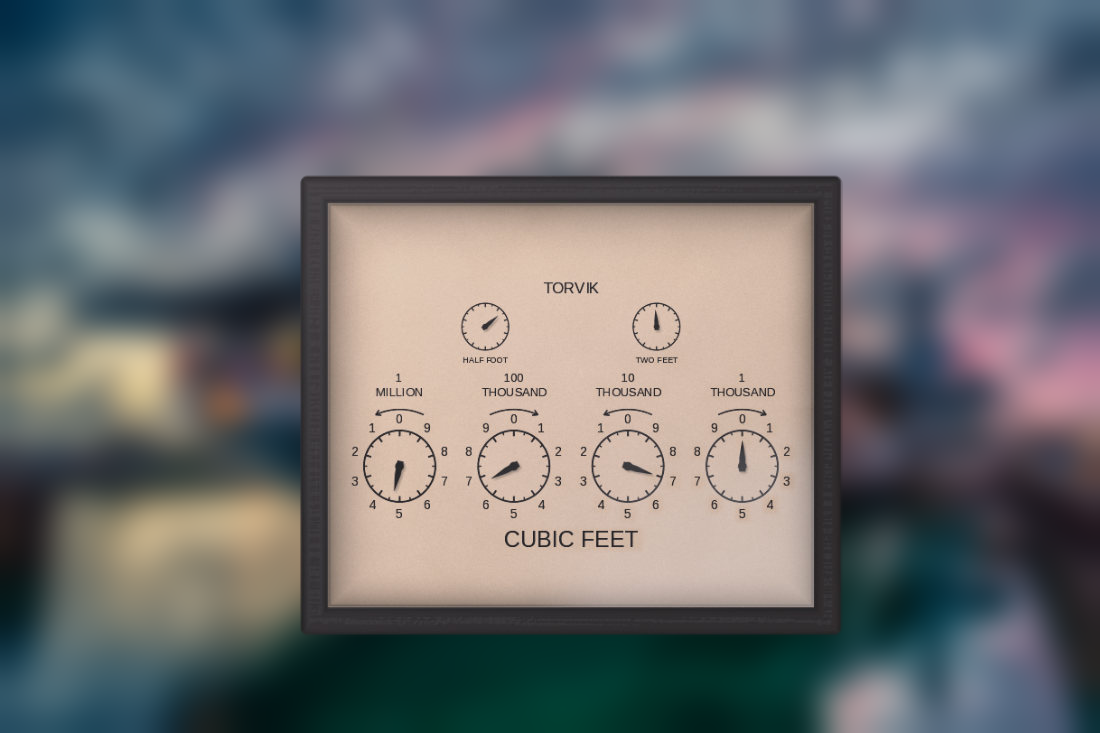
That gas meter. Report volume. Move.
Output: 467000 ft³
